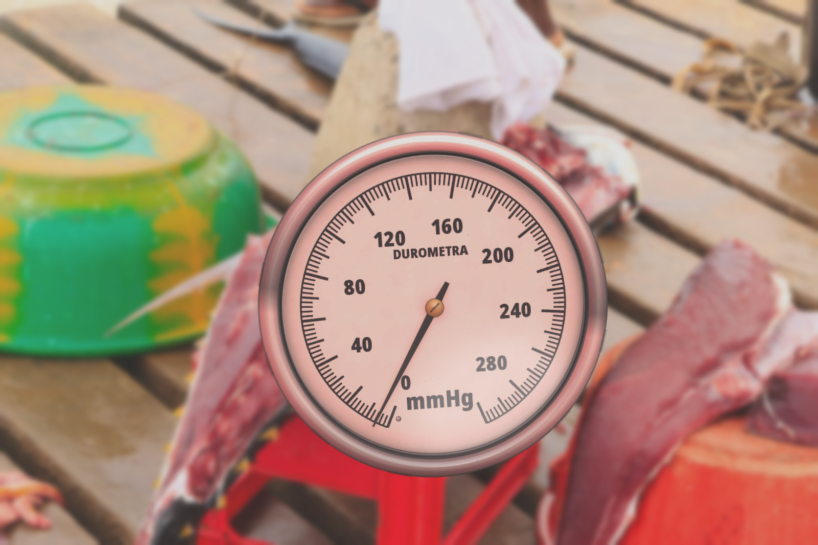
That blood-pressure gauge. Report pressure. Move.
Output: 6 mmHg
